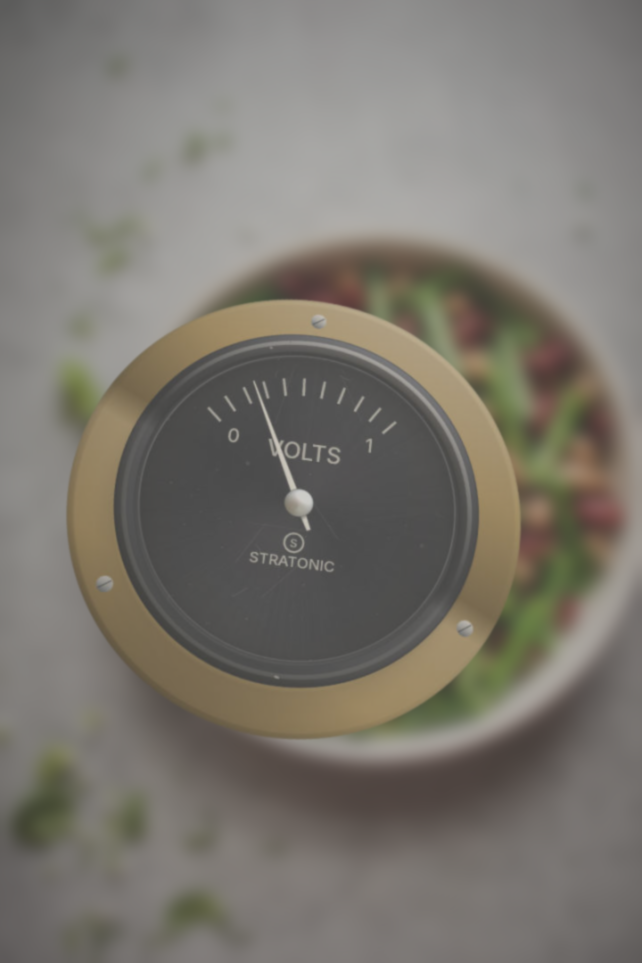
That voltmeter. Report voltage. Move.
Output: 0.25 V
